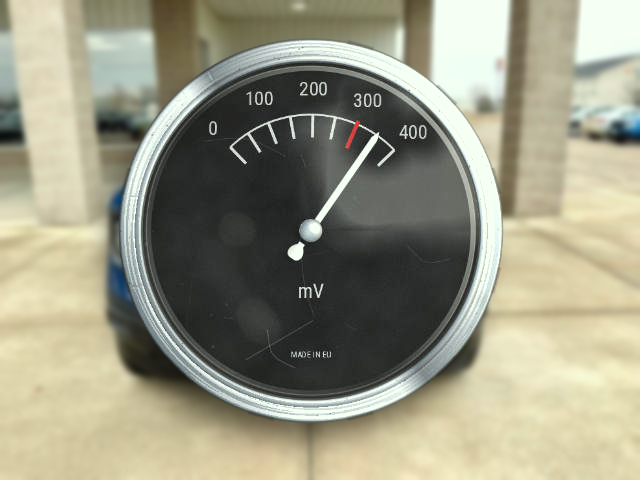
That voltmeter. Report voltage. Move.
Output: 350 mV
